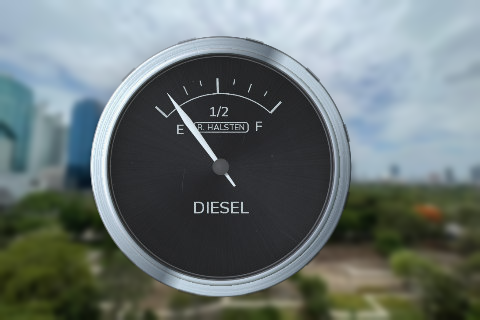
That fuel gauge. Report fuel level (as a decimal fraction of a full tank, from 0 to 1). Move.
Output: 0.125
